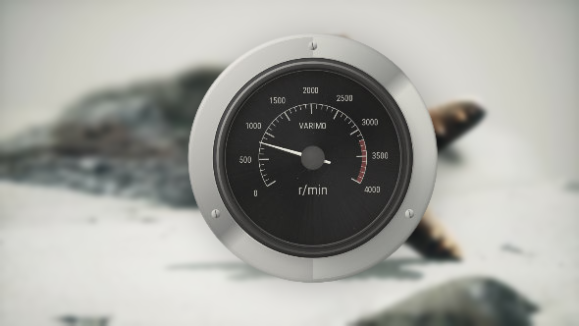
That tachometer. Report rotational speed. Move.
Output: 800 rpm
